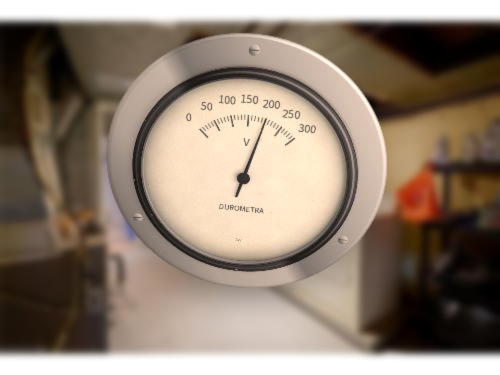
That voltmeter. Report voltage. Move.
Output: 200 V
